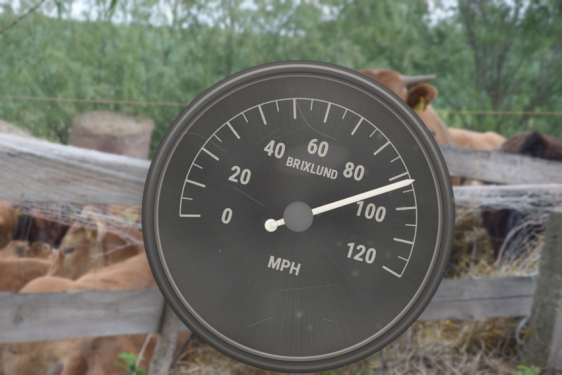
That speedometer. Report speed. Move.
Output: 92.5 mph
